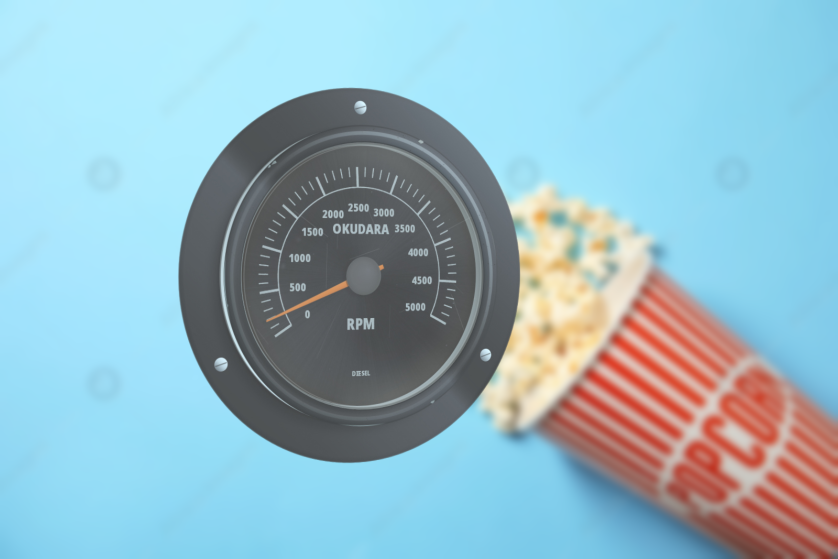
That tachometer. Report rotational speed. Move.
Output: 200 rpm
